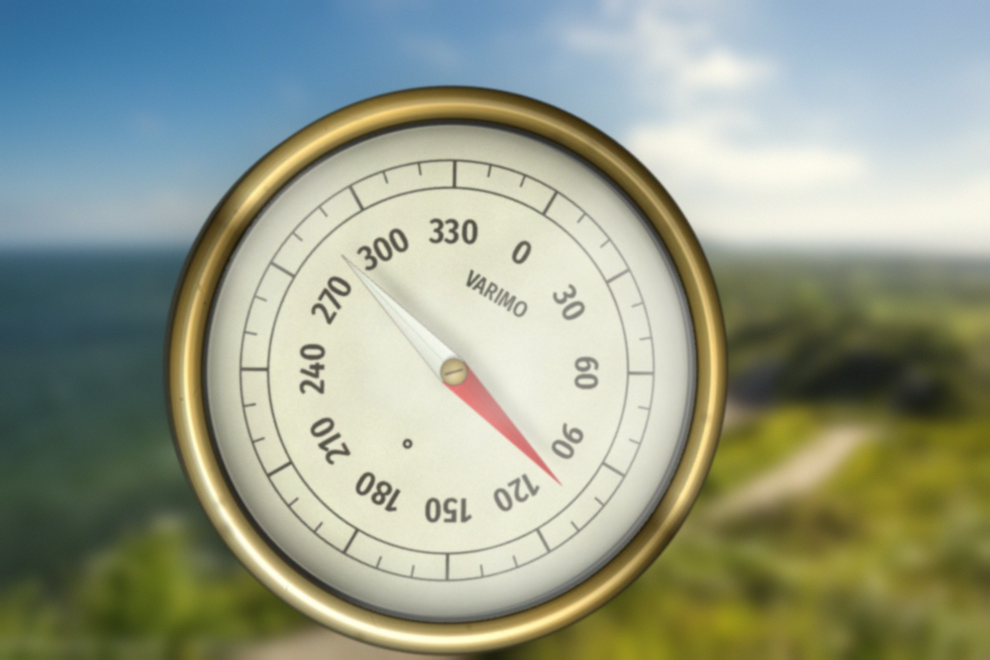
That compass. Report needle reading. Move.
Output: 105 °
